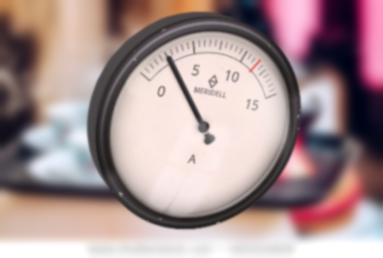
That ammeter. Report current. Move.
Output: 2.5 A
